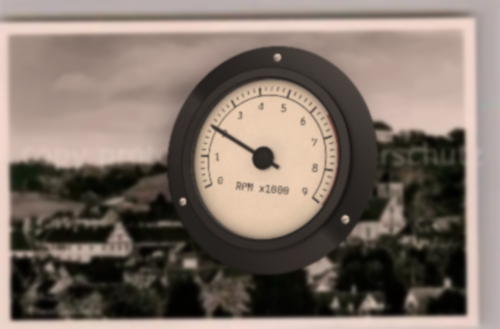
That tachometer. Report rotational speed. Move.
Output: 2000 rpm
